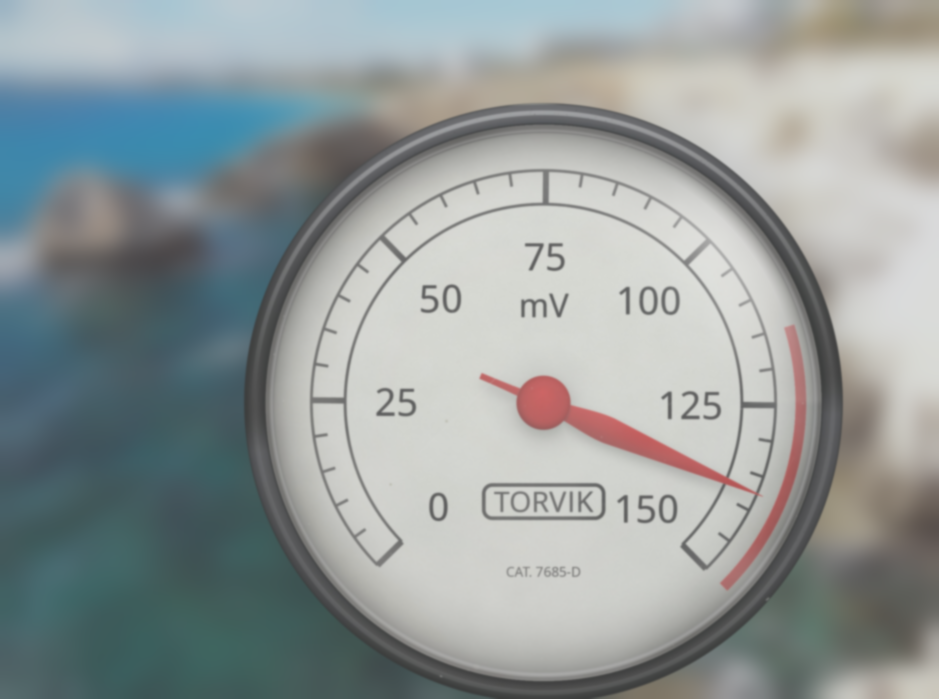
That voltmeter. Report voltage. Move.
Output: 137.5 mV
